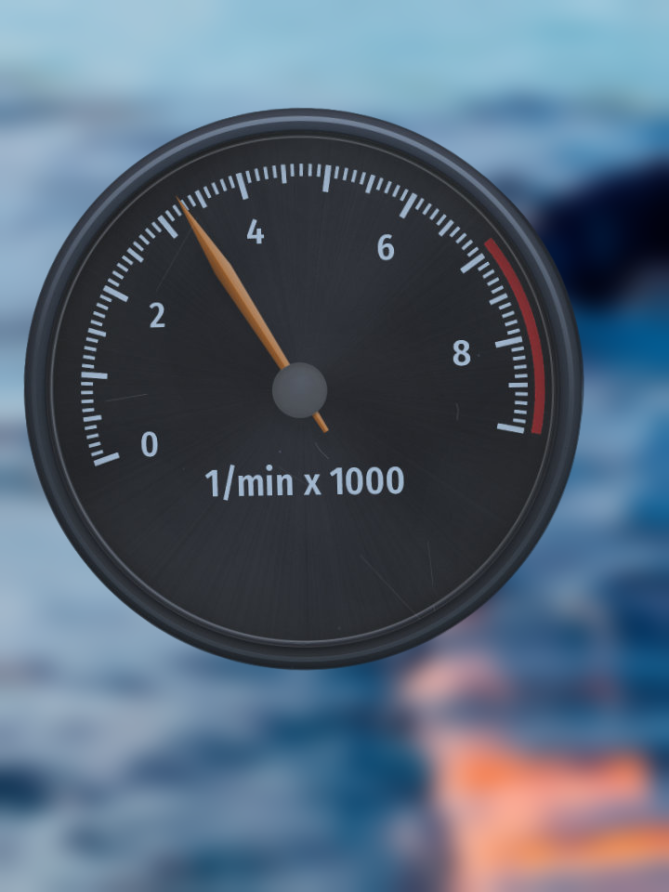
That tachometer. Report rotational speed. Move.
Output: 3300 rpm
